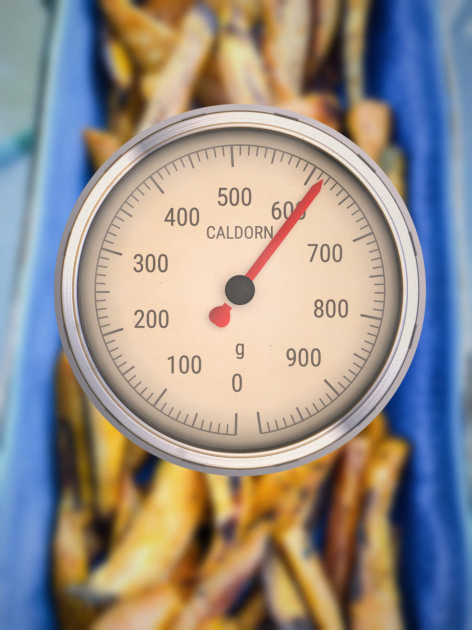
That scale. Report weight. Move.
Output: 615 g
